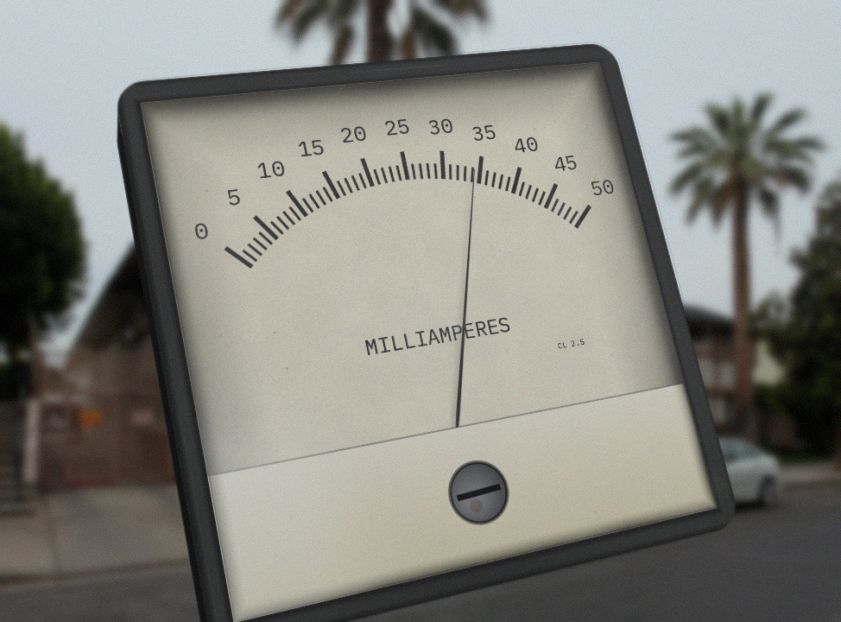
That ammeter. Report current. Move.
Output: 34 mA
